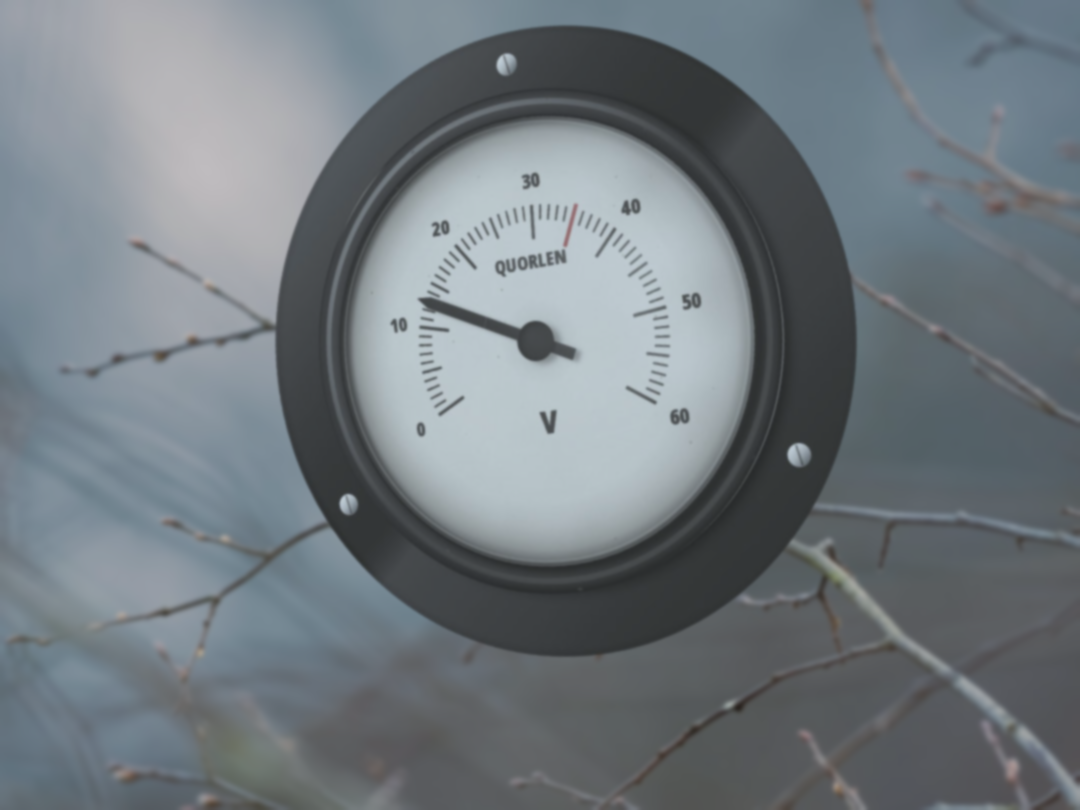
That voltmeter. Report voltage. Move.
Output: 13 V
